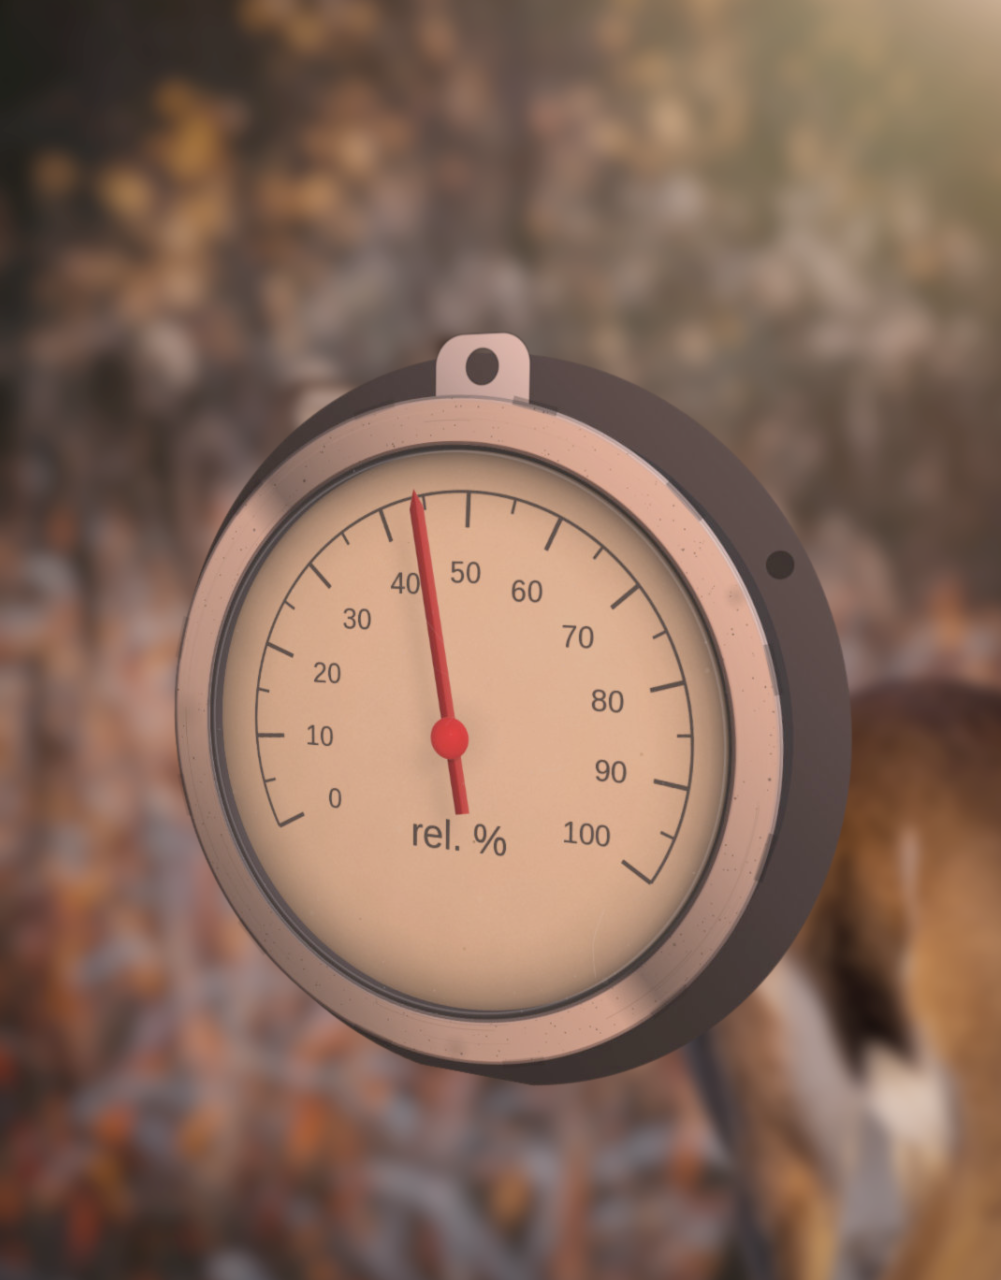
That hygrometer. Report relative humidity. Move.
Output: 45 %
